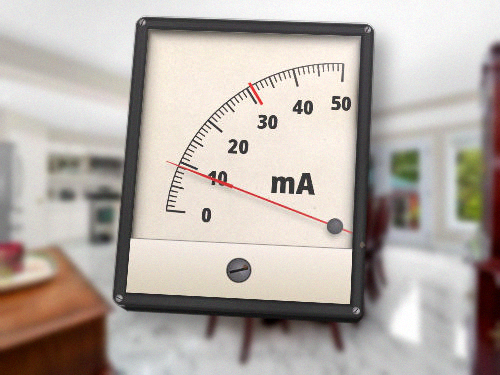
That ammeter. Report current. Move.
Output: 9 mA
